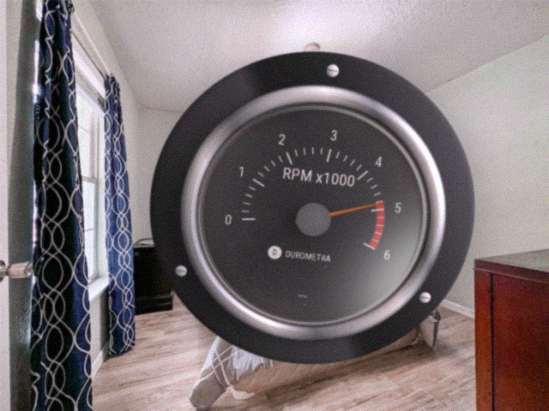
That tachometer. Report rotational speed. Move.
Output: 4800 rpm
